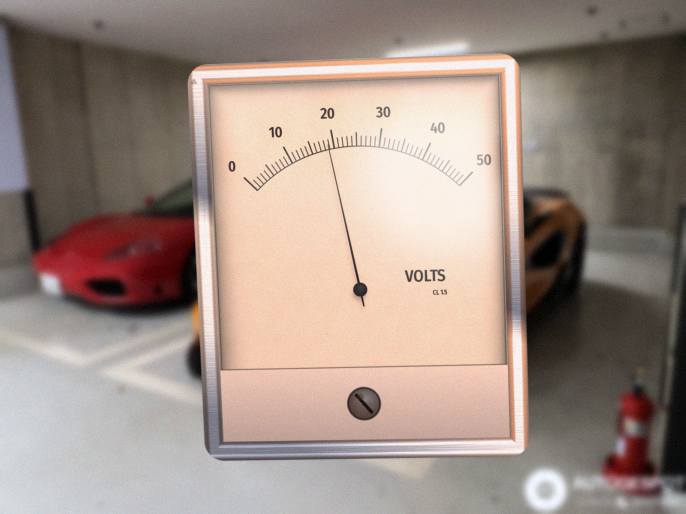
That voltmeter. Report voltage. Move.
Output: 19 V
